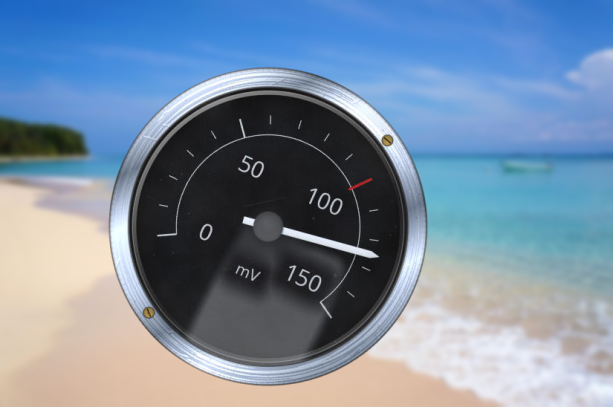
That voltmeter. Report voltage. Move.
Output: 125 mV
